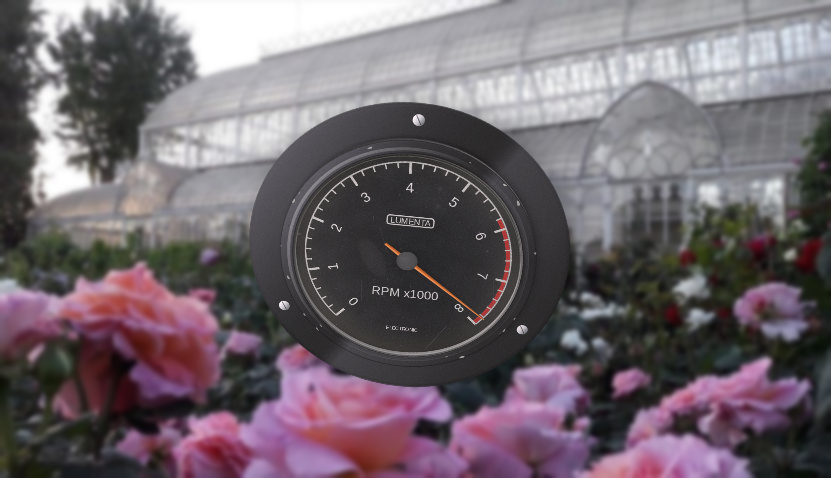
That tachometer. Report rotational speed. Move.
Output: 7800 rpm
